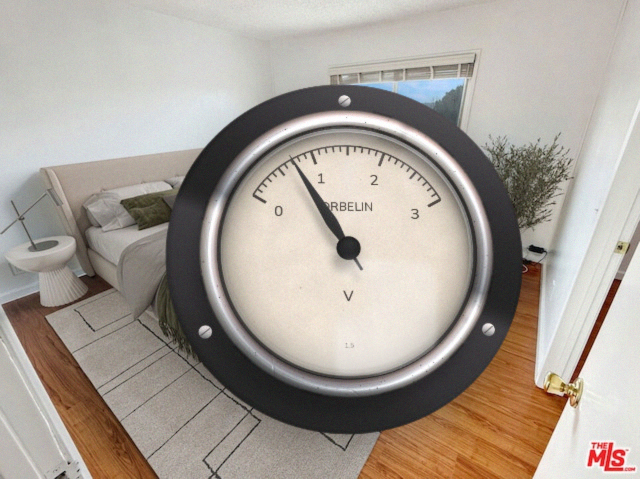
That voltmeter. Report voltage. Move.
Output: 0.7 V
